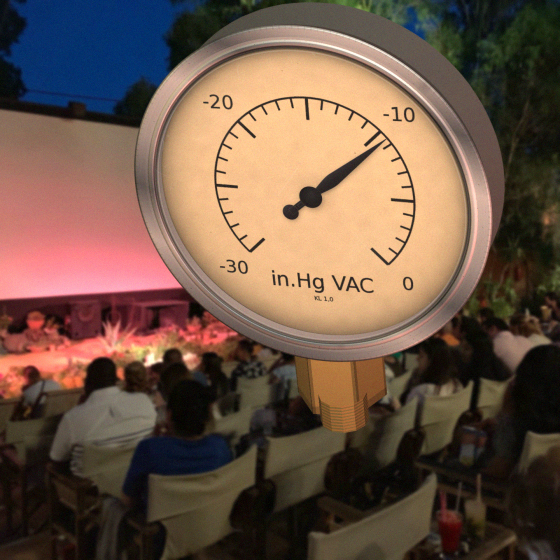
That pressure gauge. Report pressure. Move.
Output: -9.5 inHg
